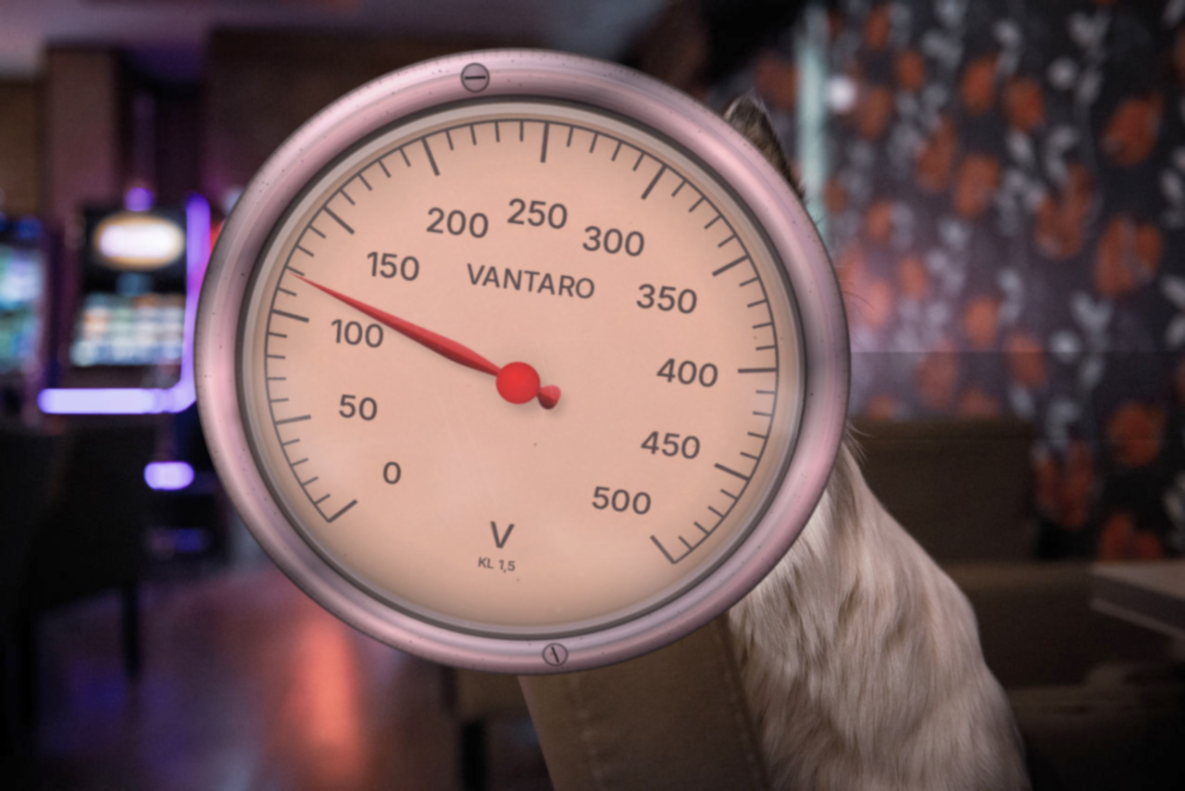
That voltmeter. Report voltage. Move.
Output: 120 V
